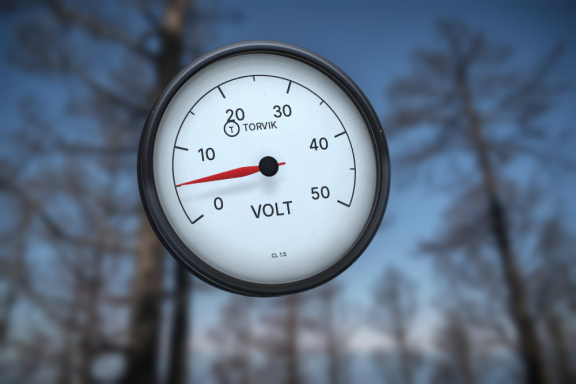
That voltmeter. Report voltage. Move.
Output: 5 V
